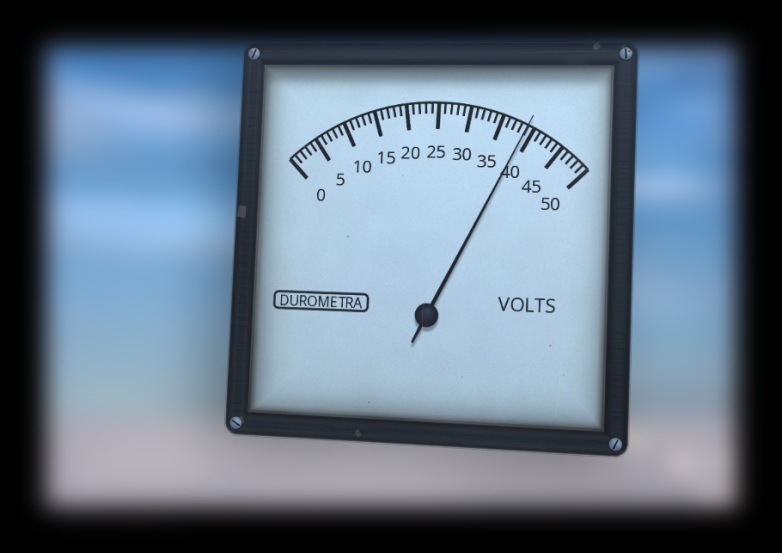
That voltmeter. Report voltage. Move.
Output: 39 V
